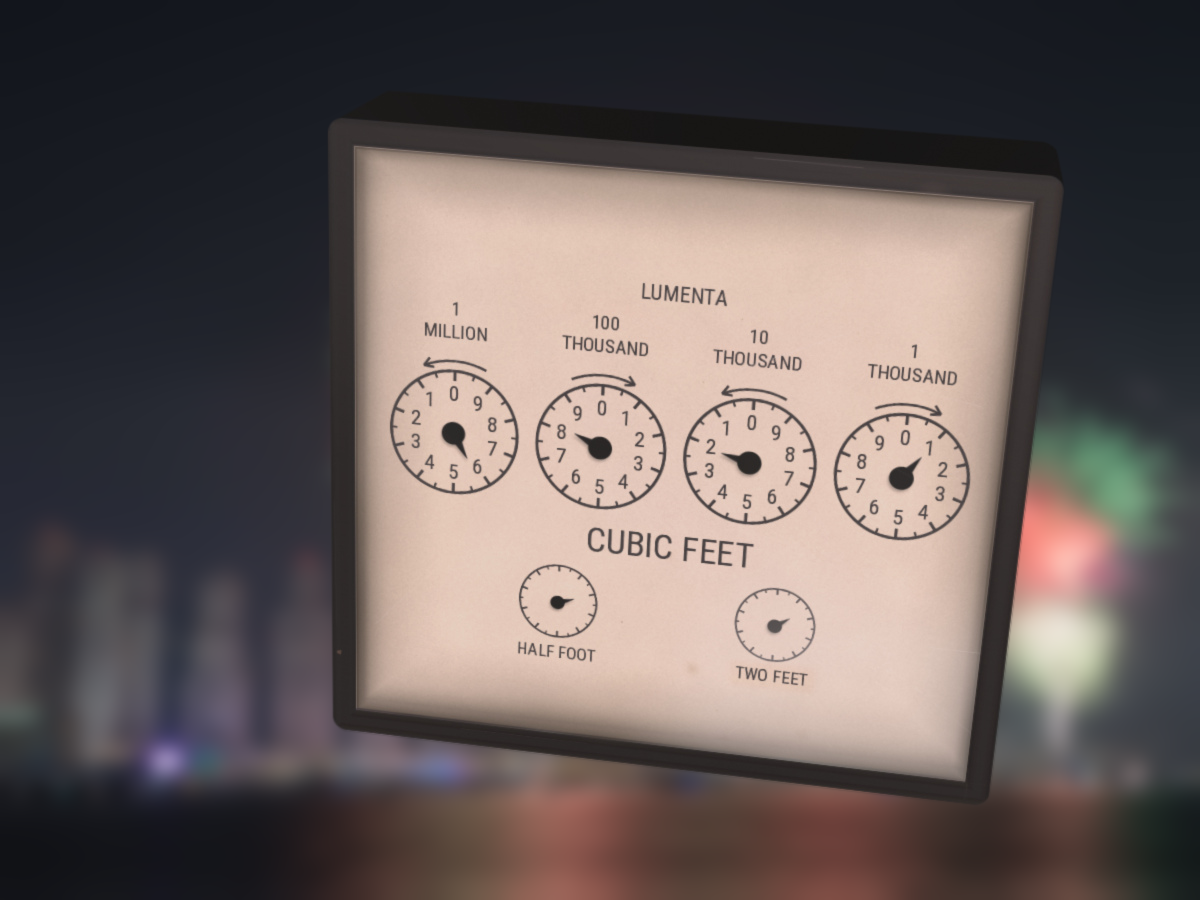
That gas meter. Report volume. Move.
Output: 582100 ft³
